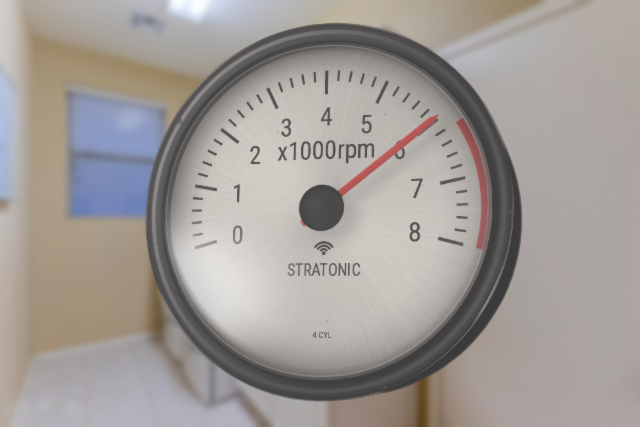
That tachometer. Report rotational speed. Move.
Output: 6000 rpm
